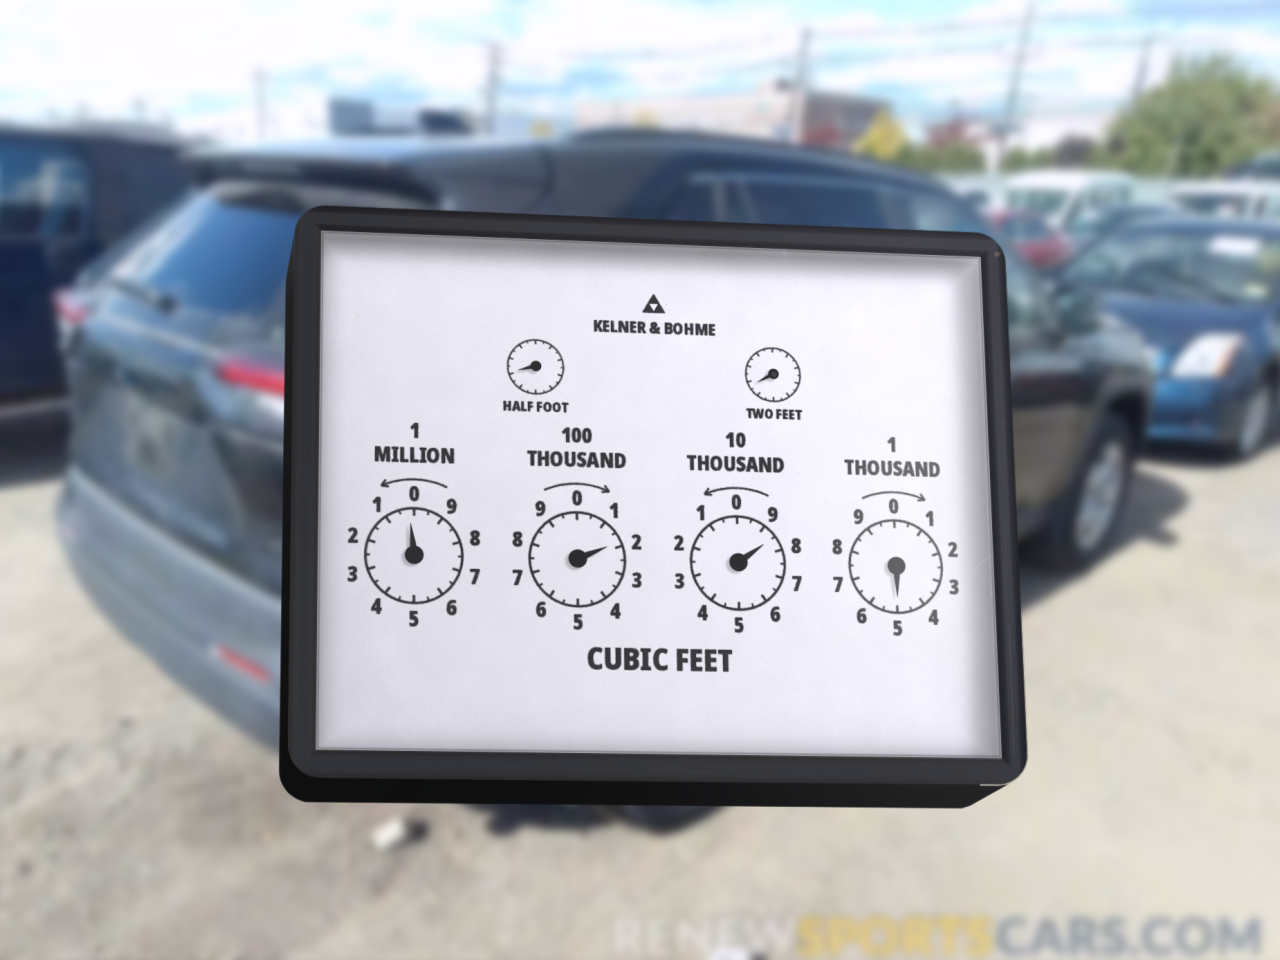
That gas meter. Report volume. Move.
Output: 18500 ft³
